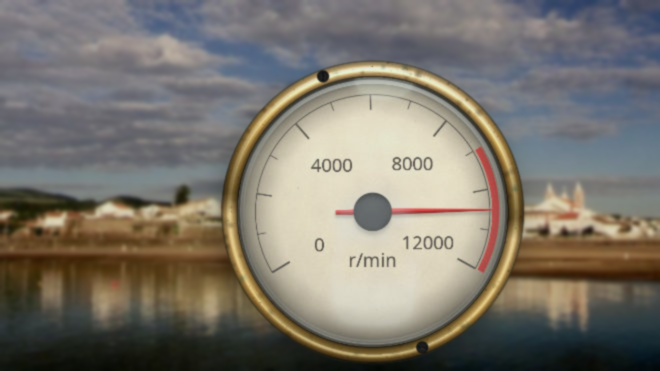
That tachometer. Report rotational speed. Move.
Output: 10500 rpm
